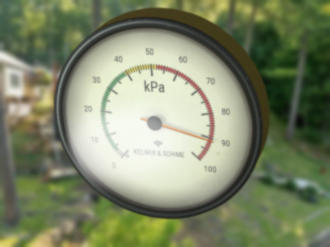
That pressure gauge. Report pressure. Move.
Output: 90 kPa
